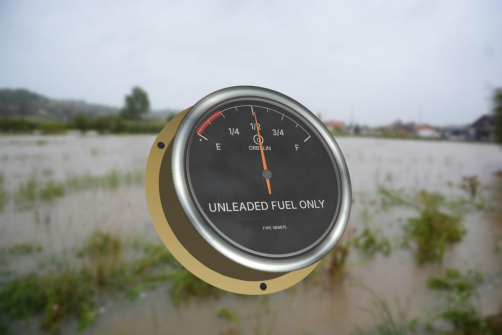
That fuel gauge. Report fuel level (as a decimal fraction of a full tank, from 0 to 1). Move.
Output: 0.5
